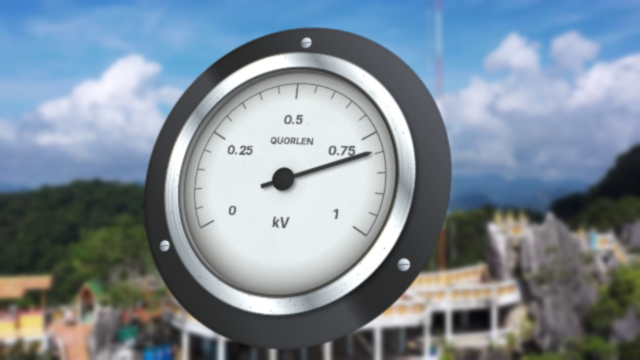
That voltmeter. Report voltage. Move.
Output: 0.8 kV
